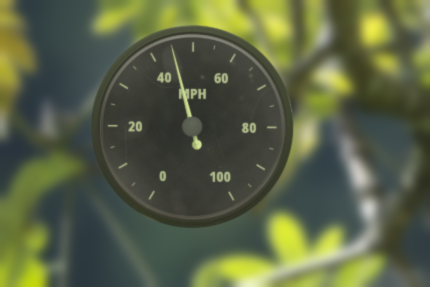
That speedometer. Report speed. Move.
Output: 45 mph
